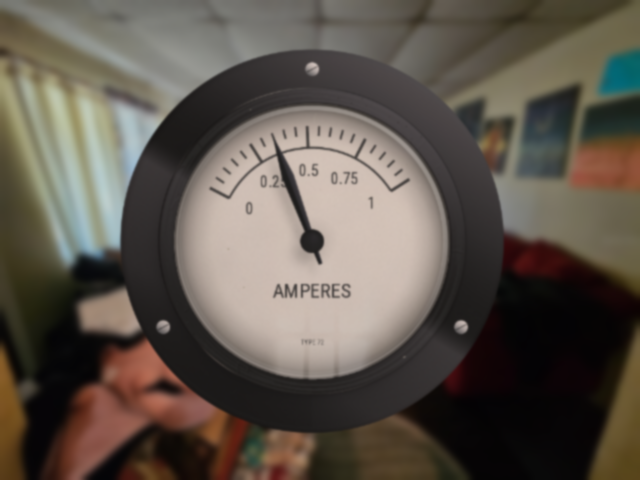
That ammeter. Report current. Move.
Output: 0.35 A
